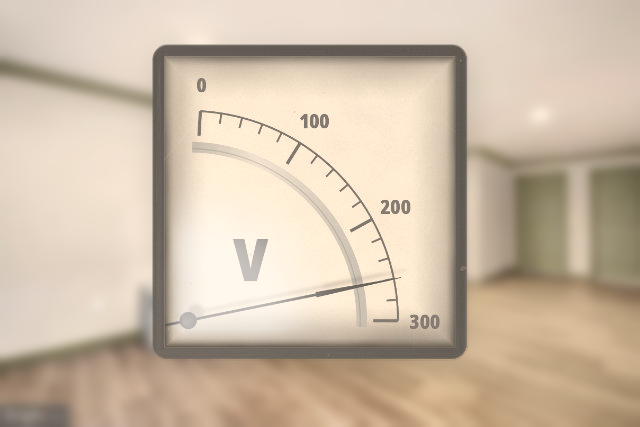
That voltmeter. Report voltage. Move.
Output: 260 V
